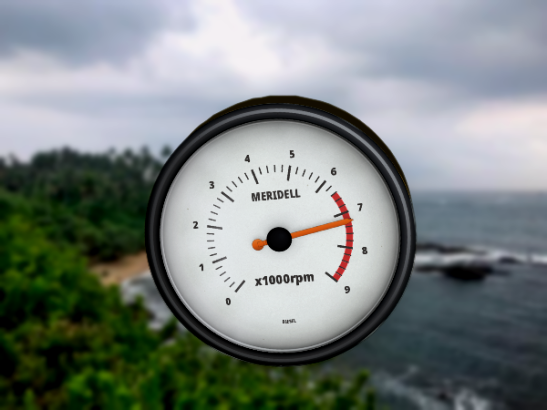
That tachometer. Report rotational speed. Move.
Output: 7200 rpm
